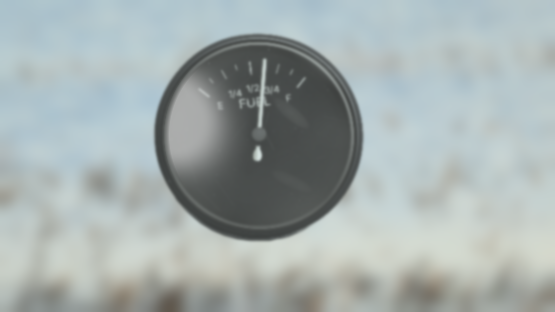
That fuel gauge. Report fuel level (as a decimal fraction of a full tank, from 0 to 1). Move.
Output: 0.625
